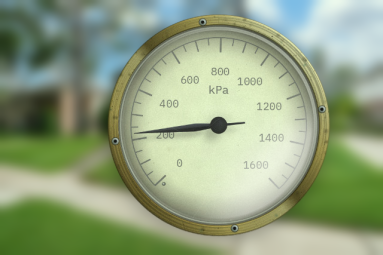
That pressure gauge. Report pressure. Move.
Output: 225 kPa
